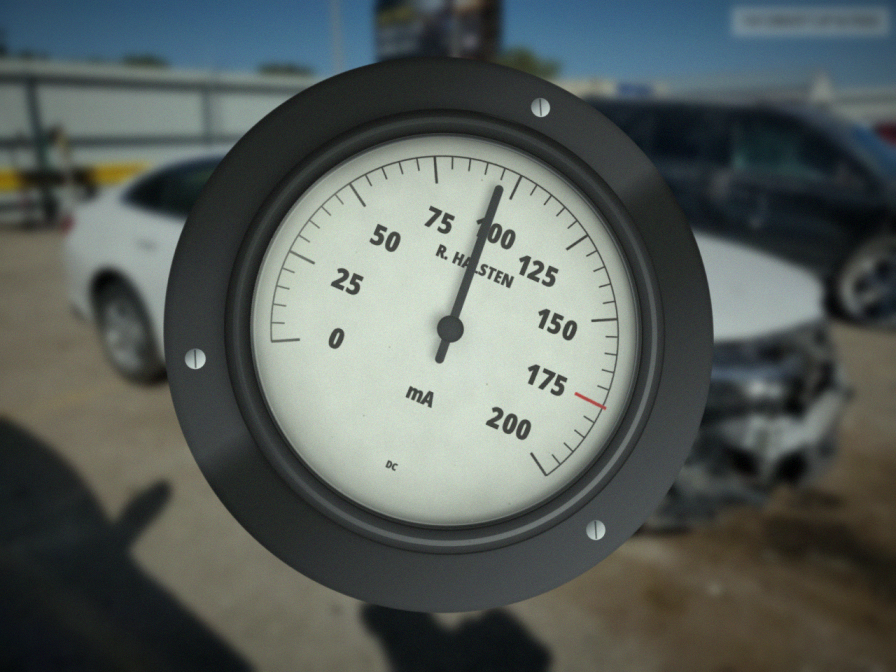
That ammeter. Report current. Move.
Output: 95 mA
